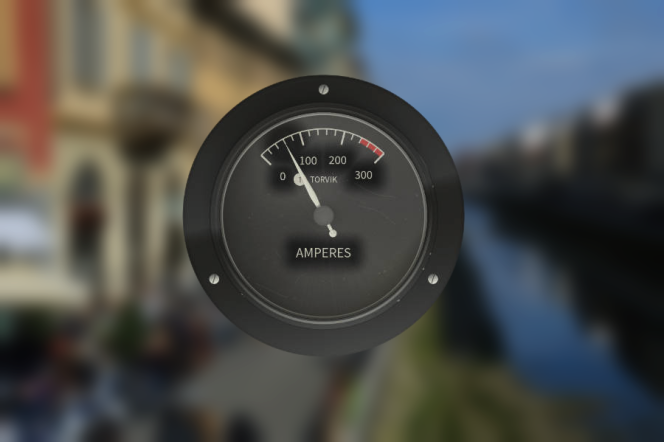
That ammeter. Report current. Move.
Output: 60 A
